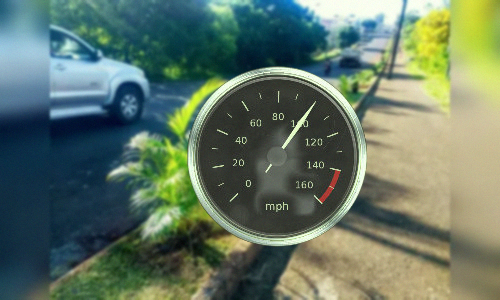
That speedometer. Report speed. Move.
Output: 100 mph
